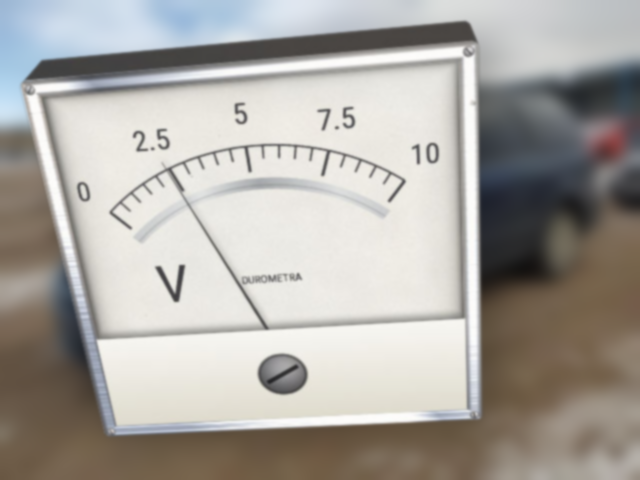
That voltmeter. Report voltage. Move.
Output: 2.5 V
